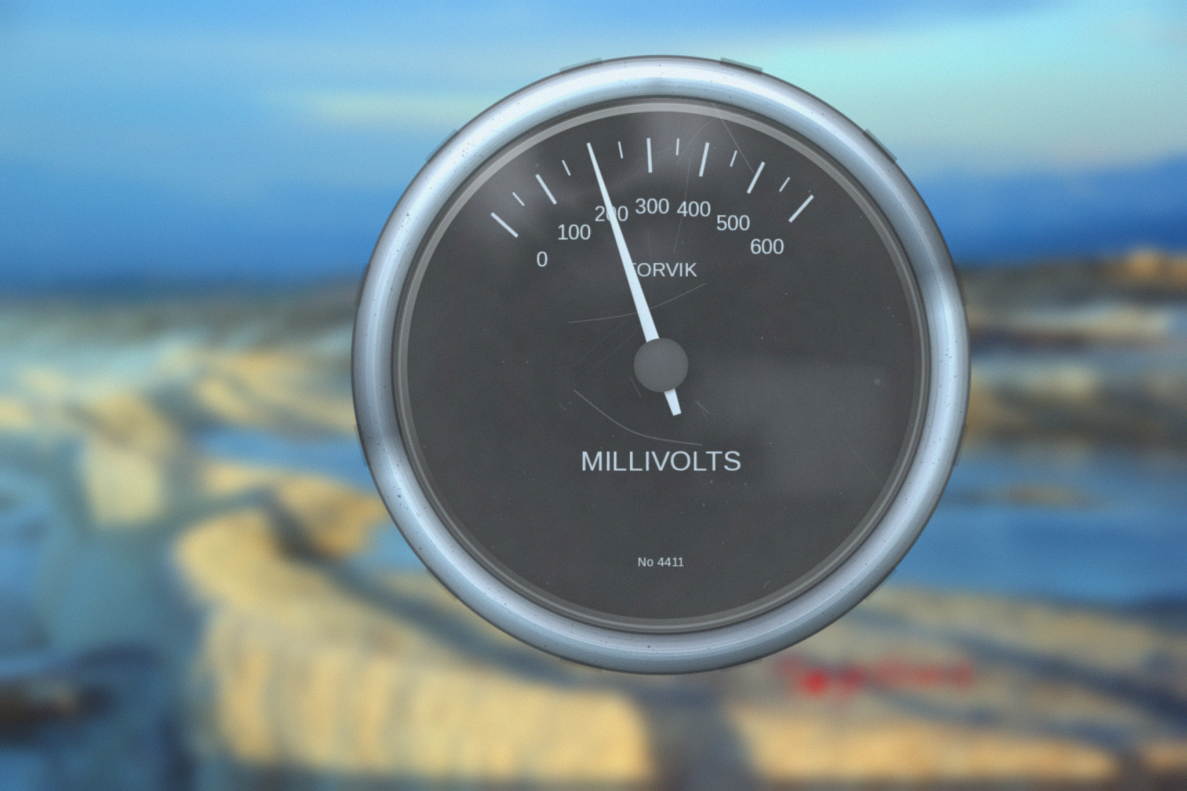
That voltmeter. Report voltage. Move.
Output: 200 mV
